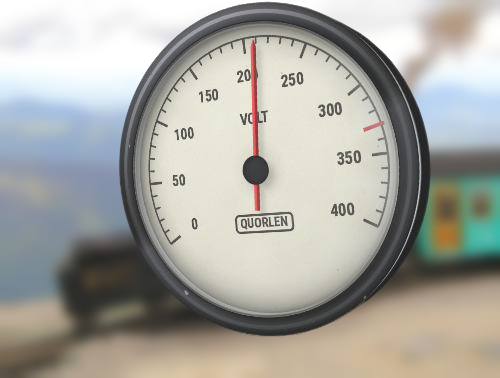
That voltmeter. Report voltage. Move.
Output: 210 V
